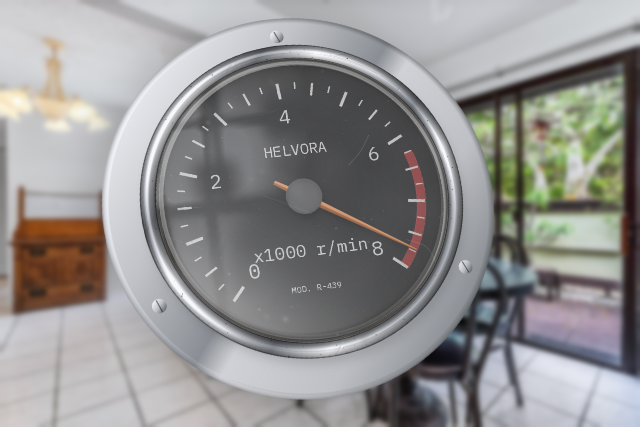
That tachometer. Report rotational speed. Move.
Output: 7750 rpm
